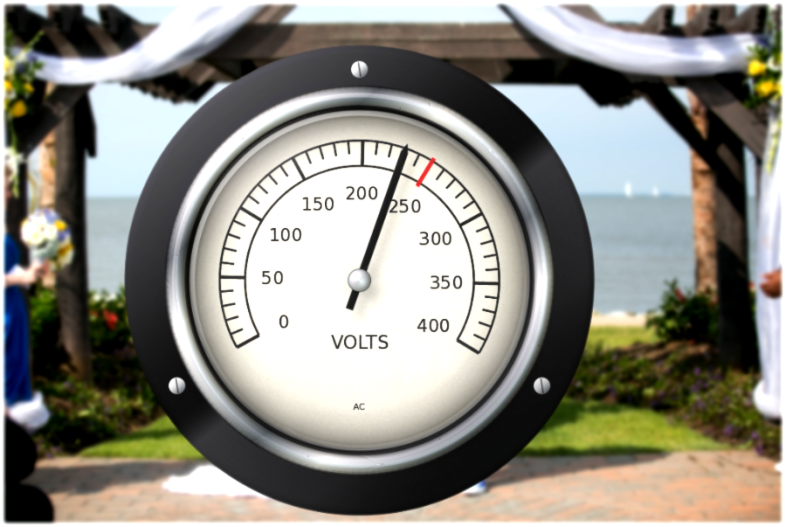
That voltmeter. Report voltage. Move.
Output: 230 V
